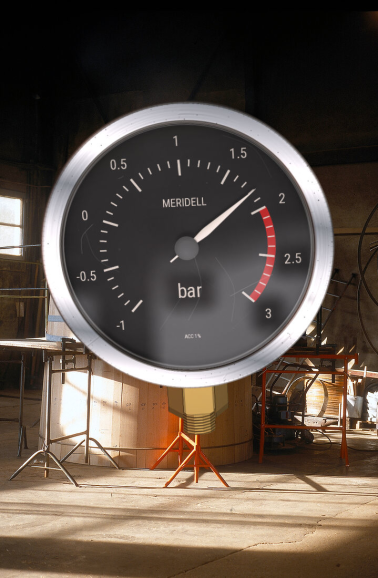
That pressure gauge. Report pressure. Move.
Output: 1.8 bar
